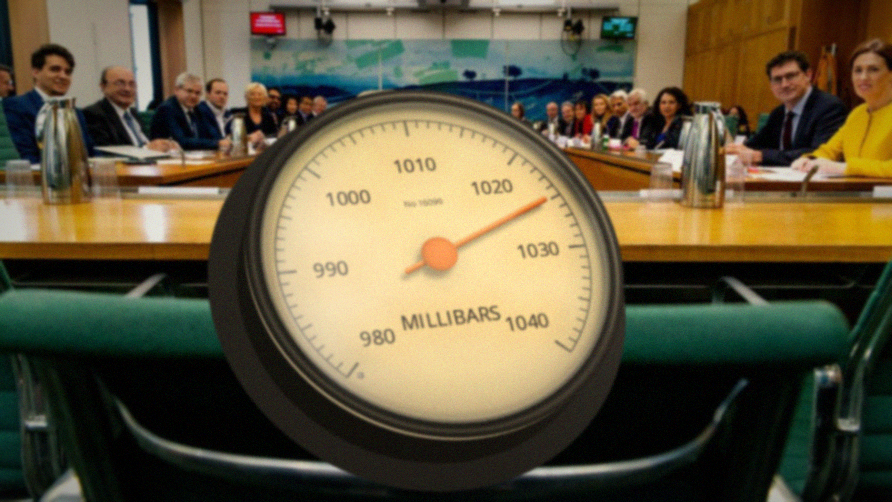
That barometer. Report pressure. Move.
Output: 1025 mbar
